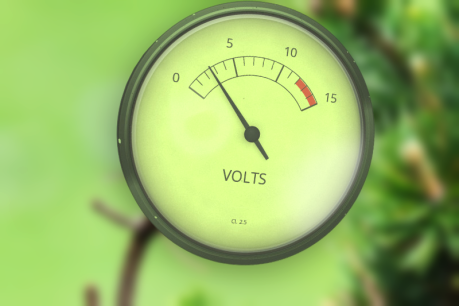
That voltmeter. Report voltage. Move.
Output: 2.5 V
